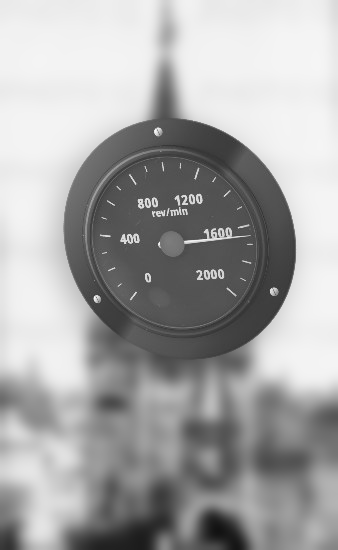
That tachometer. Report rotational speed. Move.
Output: 1650 rpm
